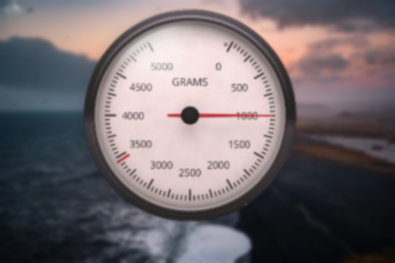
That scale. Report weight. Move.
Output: 1000 g
